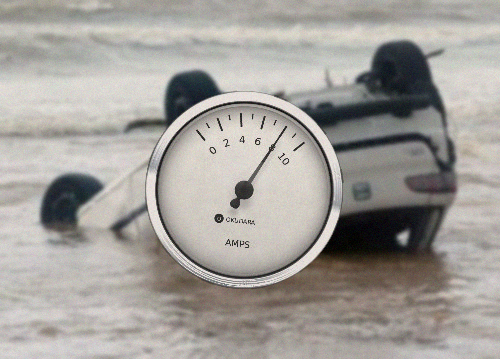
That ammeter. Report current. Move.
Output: 8 A
